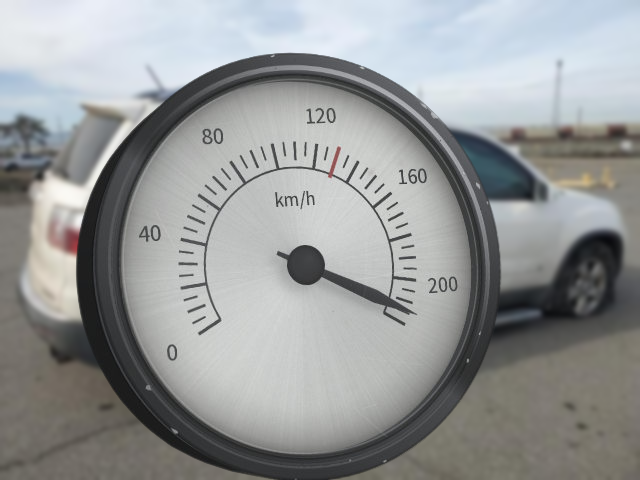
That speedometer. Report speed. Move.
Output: 215 km/h
